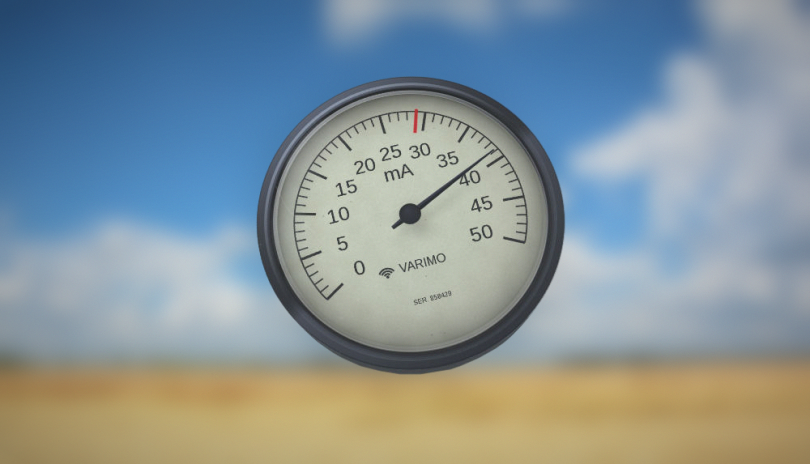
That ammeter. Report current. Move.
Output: 39 mA
